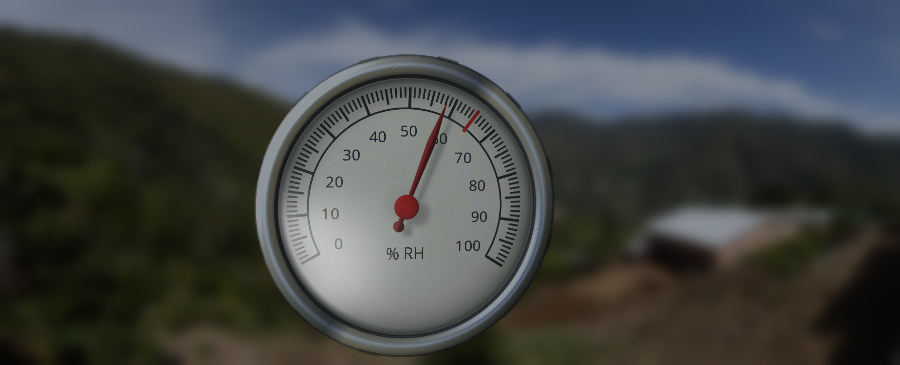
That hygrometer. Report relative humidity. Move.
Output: 58 %
